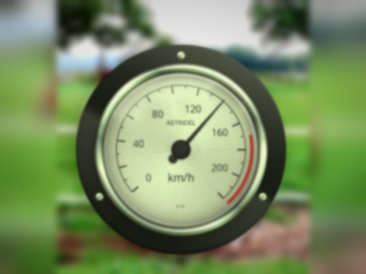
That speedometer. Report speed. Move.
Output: 140 km/h
